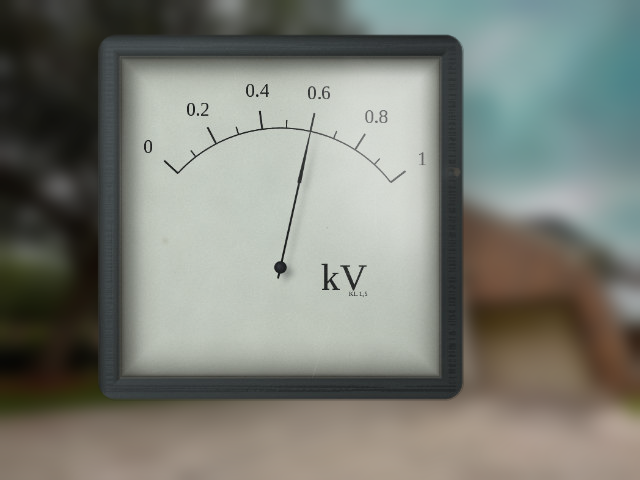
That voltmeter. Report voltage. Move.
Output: 0.6 kV
